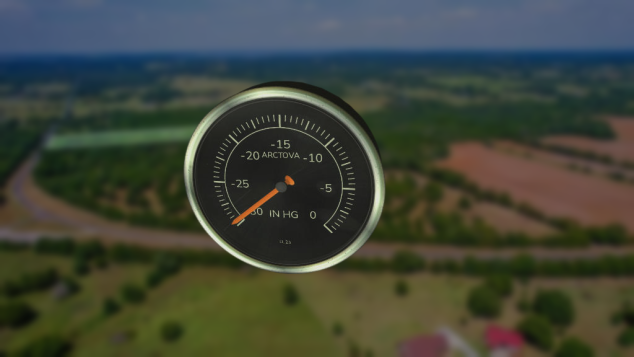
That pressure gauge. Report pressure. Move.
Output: -29.5 inHg
